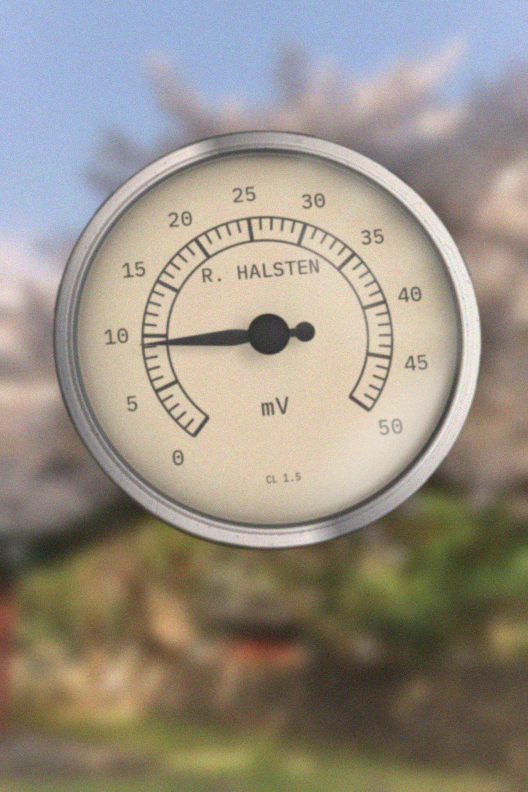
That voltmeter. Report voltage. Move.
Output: 9 mV
